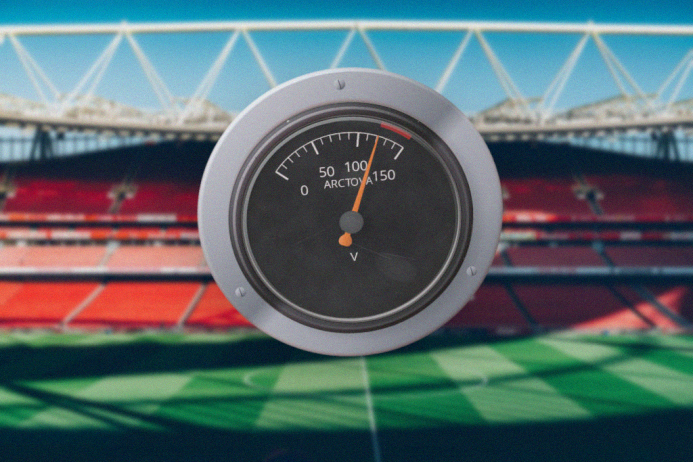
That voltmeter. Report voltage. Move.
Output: 120 V
